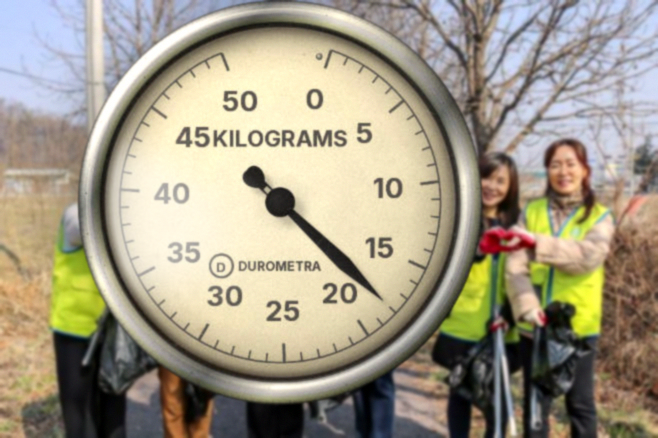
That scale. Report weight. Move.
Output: 18 kg
